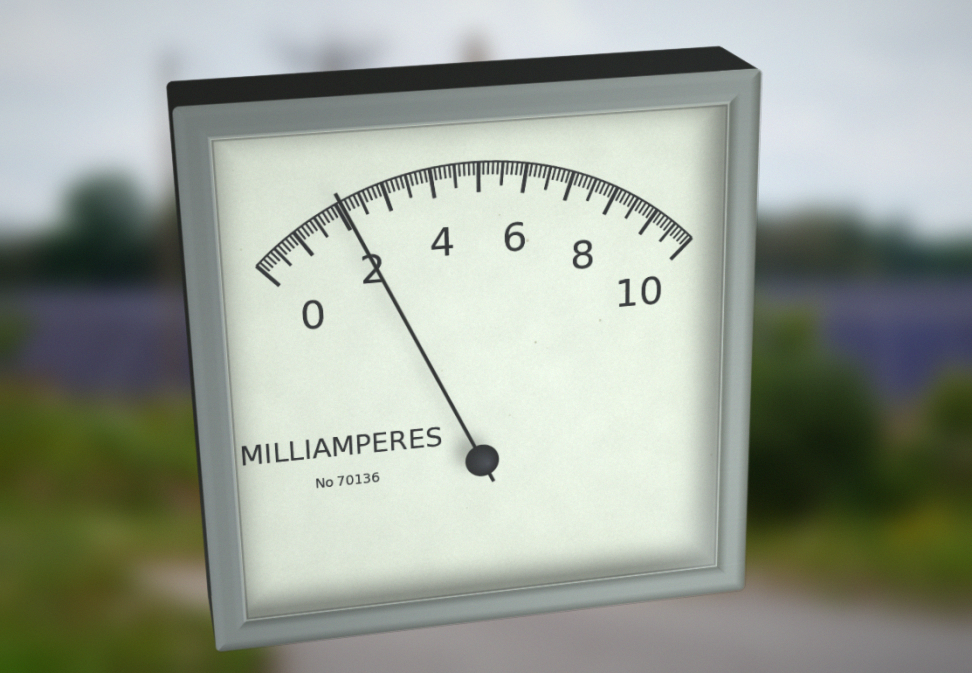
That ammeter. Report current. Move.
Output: 2.1 mA
